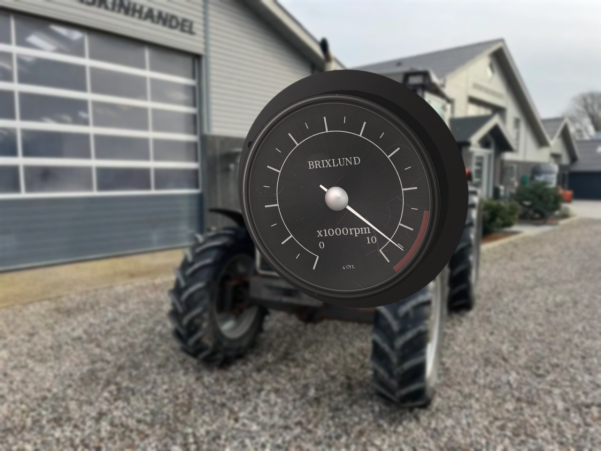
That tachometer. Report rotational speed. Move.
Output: 9500 rpm
